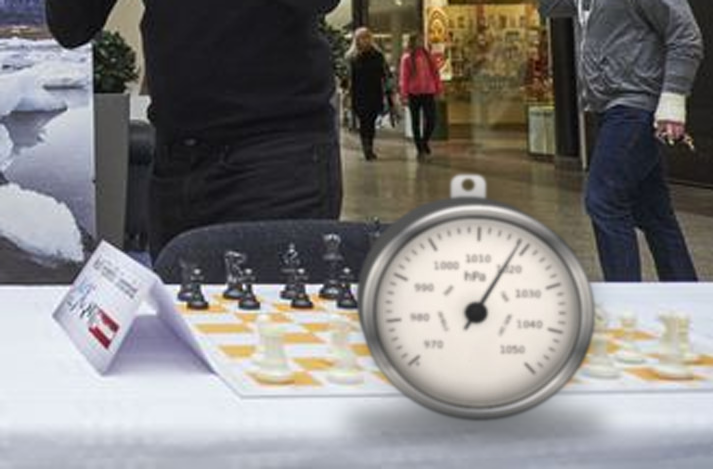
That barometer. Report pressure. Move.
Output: 1018 hPa
